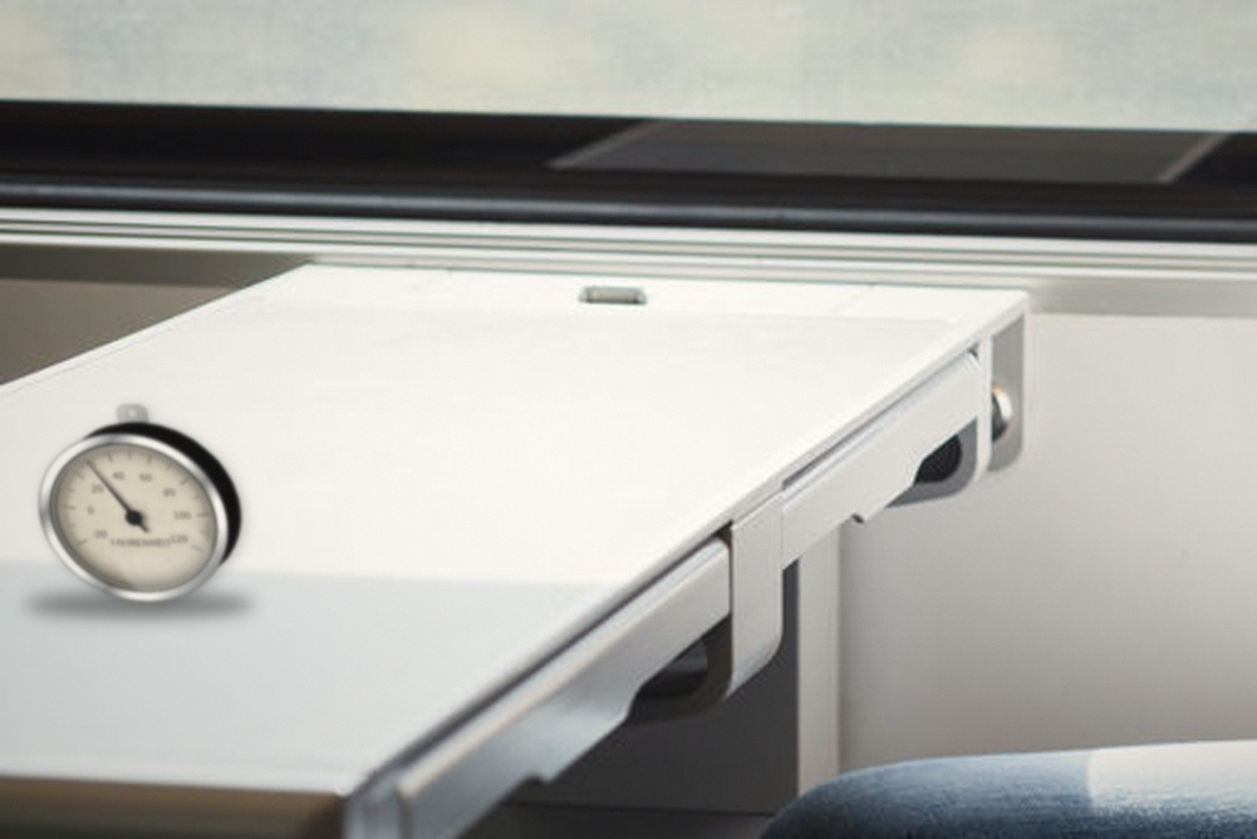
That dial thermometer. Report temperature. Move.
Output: 30 °F
